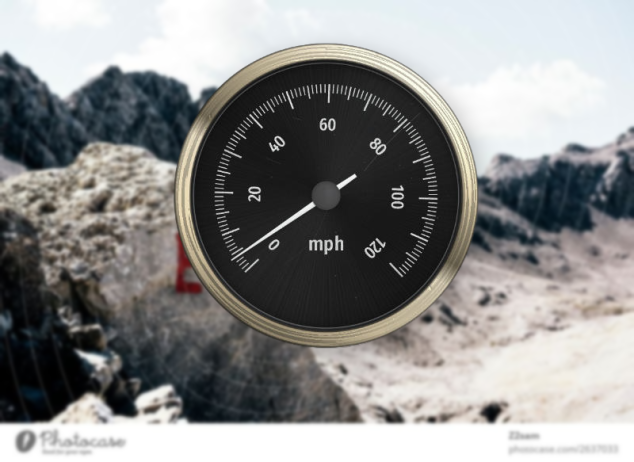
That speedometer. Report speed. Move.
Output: 4 mph
